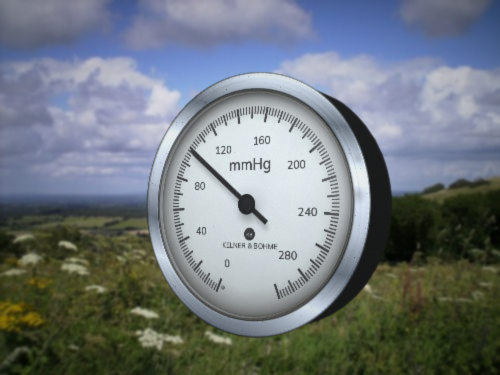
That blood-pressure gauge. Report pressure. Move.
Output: 100 mmHg
